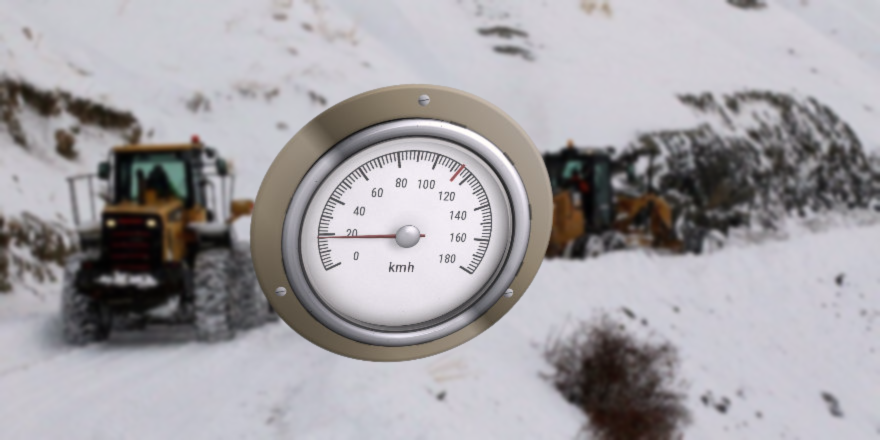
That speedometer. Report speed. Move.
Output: 20 km/h
